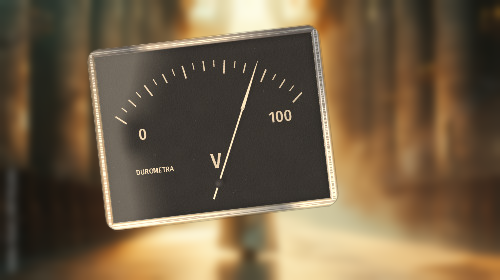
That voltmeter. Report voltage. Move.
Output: 75 V
